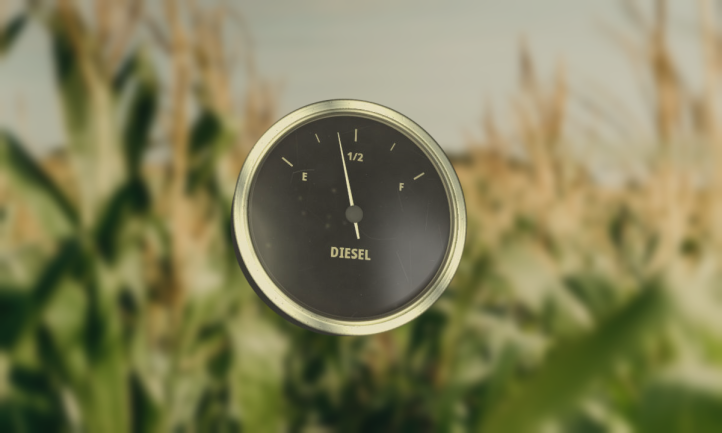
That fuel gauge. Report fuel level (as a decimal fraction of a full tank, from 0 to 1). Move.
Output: 0.375
